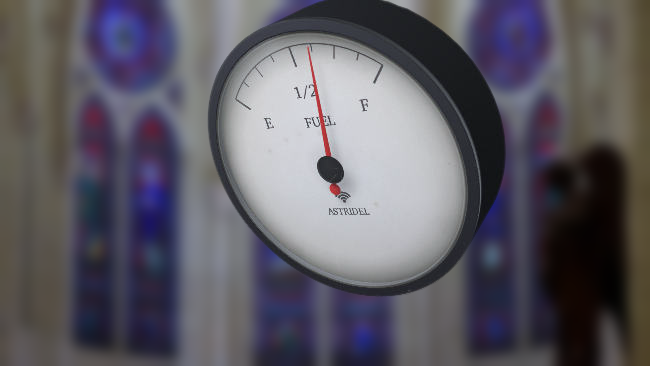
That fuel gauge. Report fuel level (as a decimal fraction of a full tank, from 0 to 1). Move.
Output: 0.625
